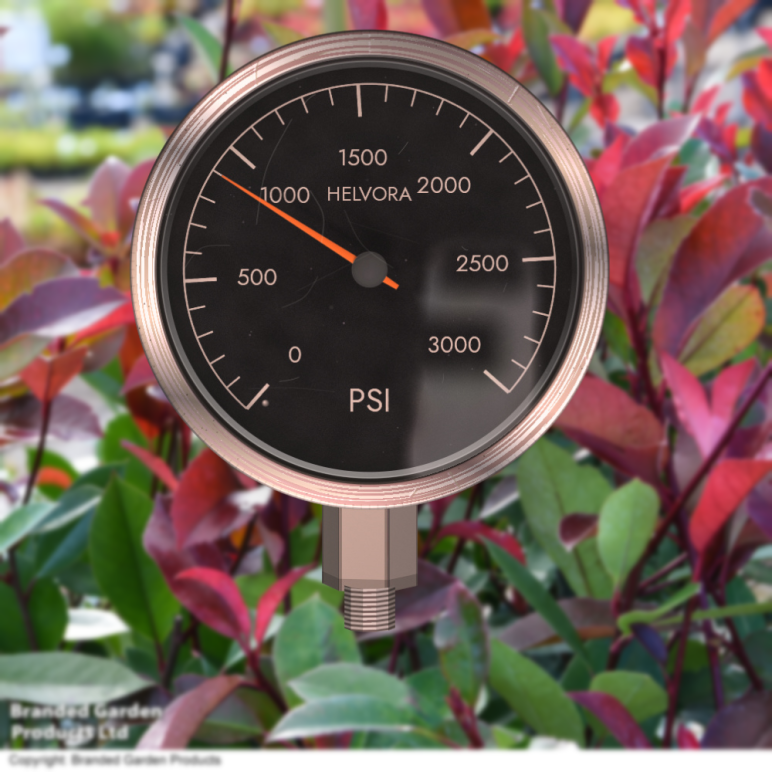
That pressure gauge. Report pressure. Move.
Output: 900 psi
